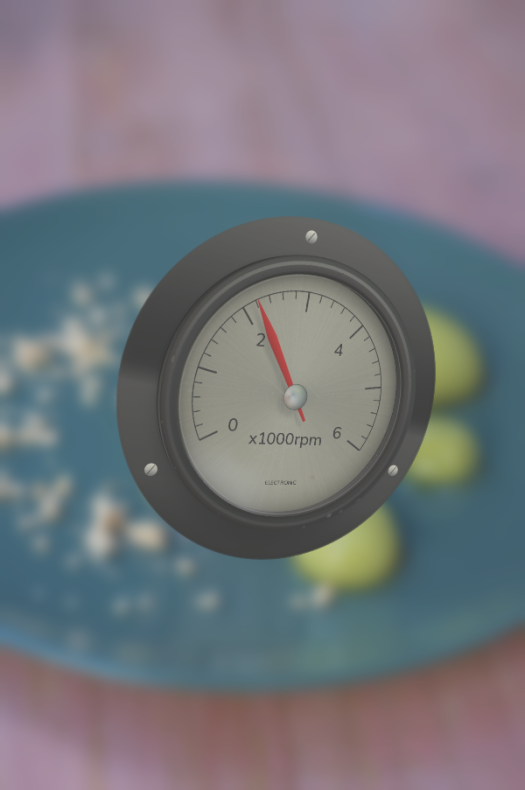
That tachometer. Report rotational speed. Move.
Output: 2200 rpm
